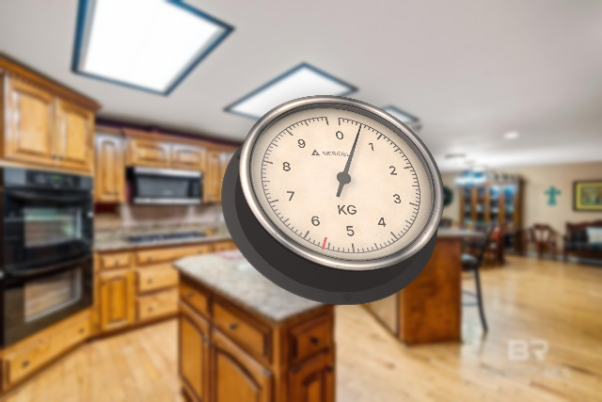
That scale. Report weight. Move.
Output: 0.5 kg
